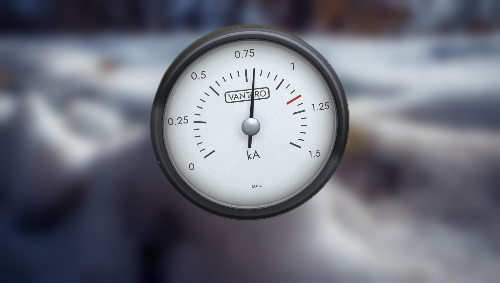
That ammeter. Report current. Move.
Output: 0.8 kA
